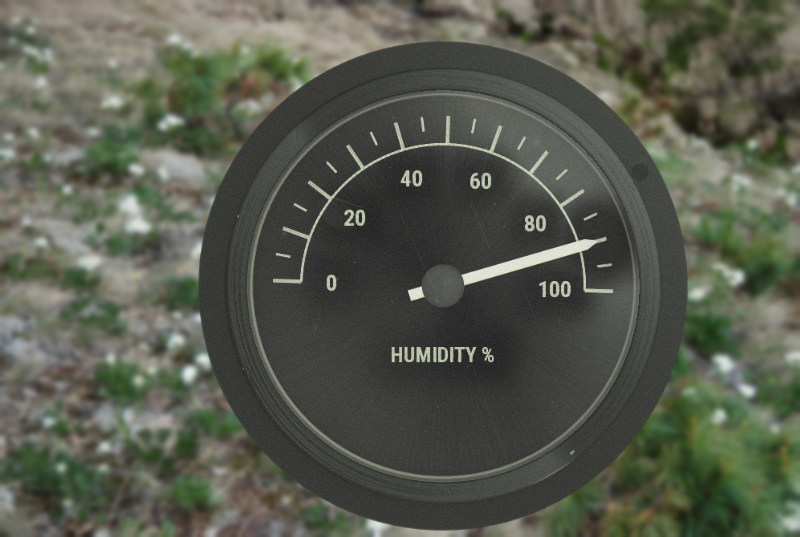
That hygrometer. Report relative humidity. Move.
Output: 90 %
